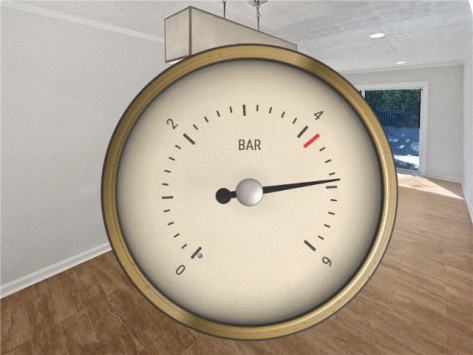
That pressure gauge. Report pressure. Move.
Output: 4.9 bar
